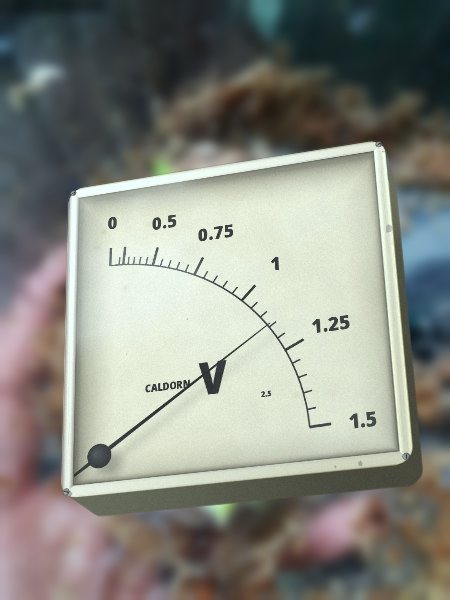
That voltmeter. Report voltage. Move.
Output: 1.15 V
